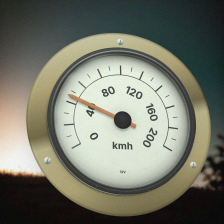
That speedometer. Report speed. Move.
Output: 45 km/h
